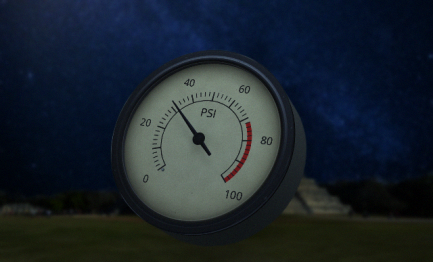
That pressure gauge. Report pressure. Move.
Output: 32 psi
